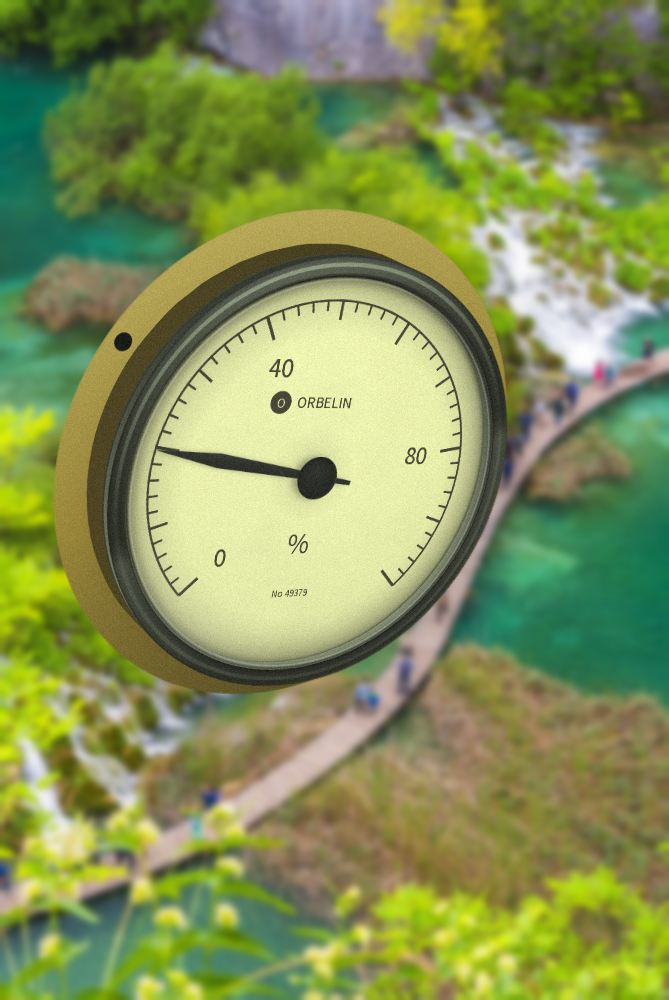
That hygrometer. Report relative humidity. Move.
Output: 20 %
